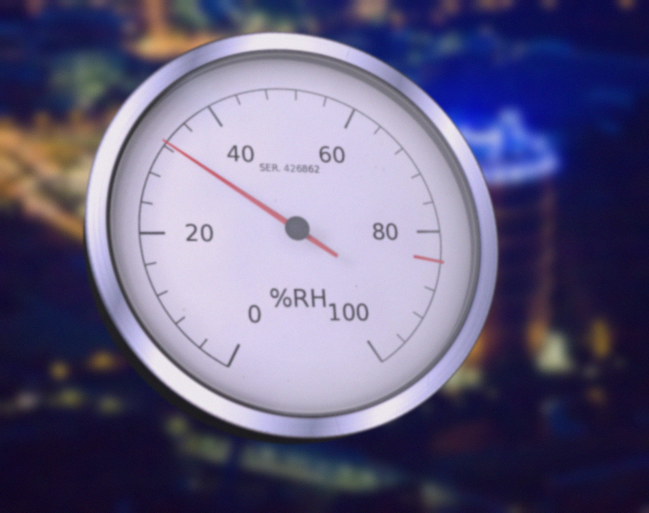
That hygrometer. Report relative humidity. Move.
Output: 32 %
